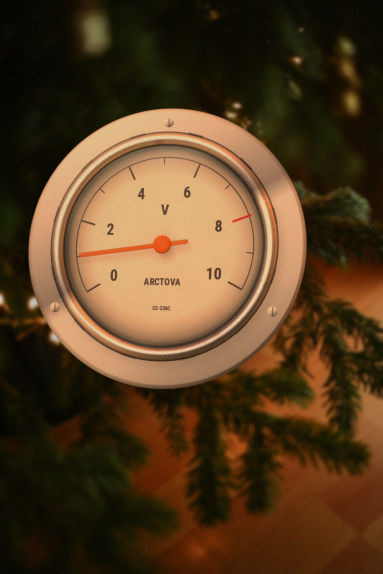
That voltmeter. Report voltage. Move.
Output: 1 V
